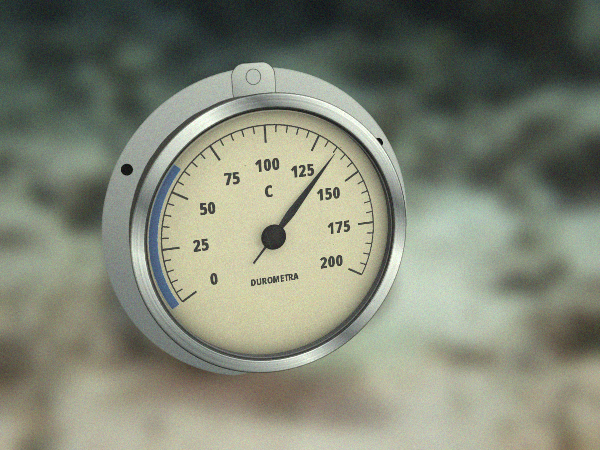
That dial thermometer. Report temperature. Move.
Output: 135 °C
